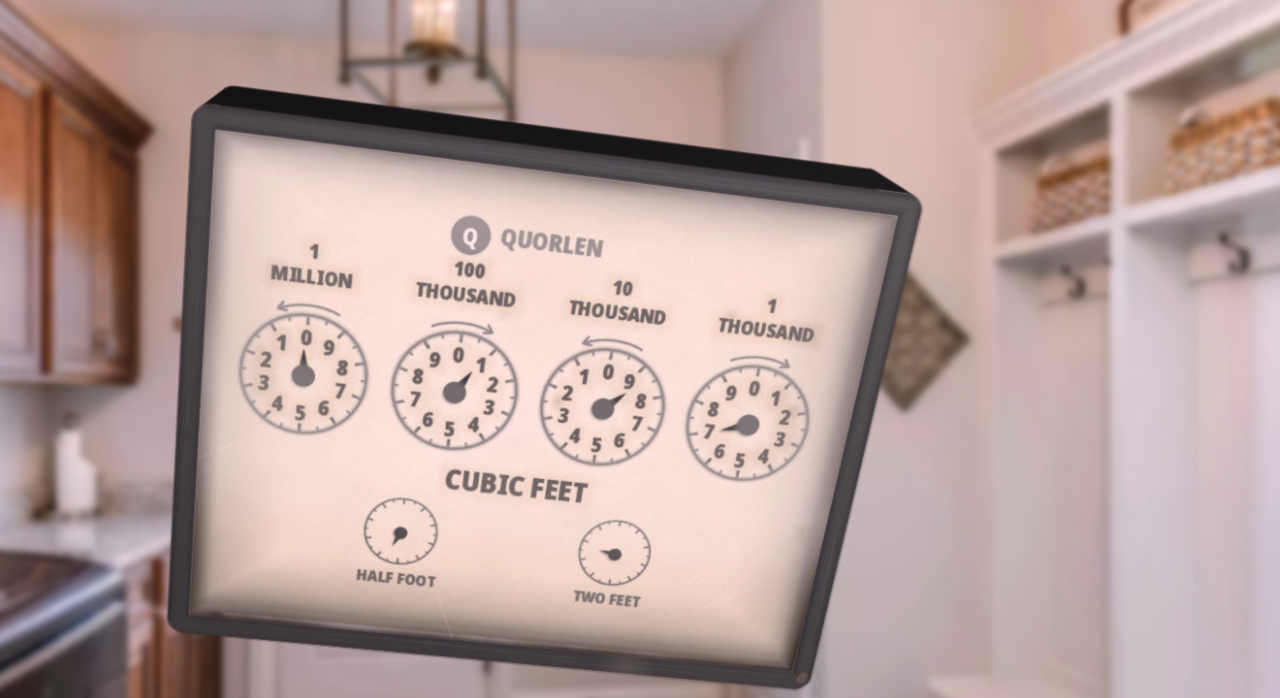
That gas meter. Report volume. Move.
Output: 8700 ft³
